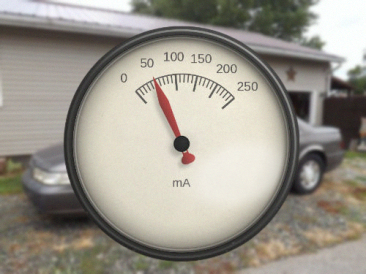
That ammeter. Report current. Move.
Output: 50 mA
